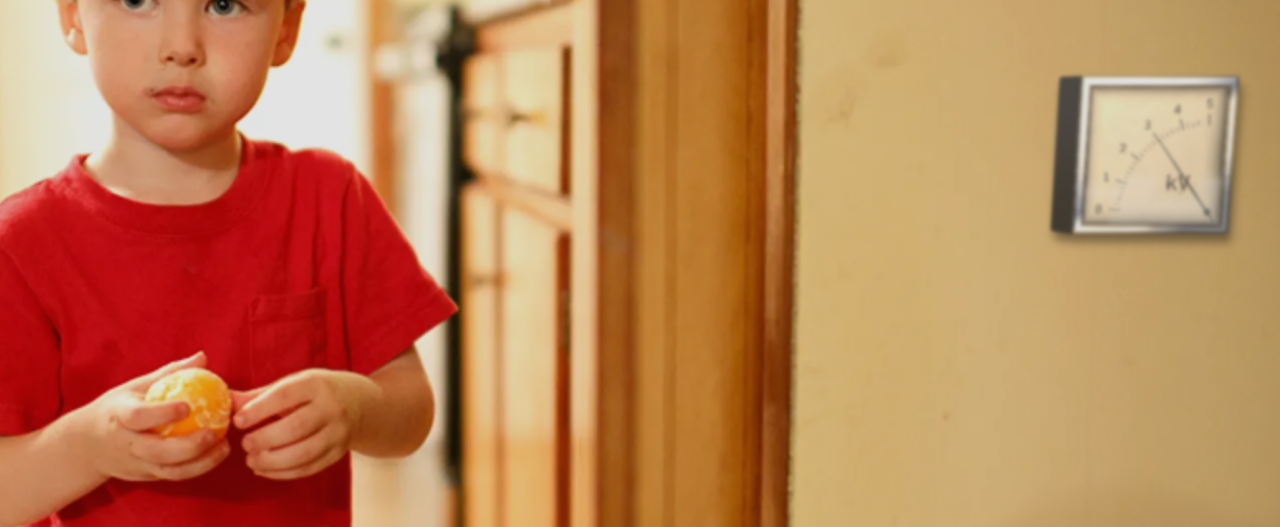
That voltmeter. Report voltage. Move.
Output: 3 kV
